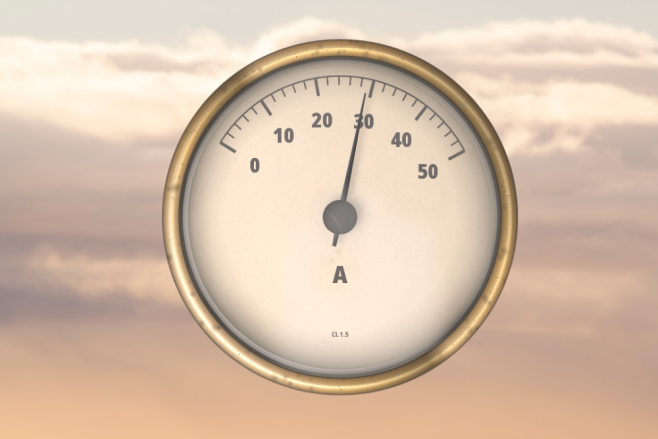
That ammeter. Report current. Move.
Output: 29 A
